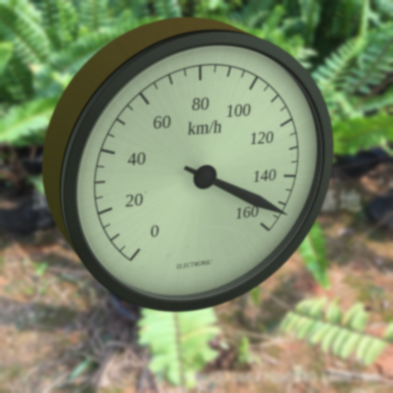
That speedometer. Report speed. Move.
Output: 152.5 km/h
